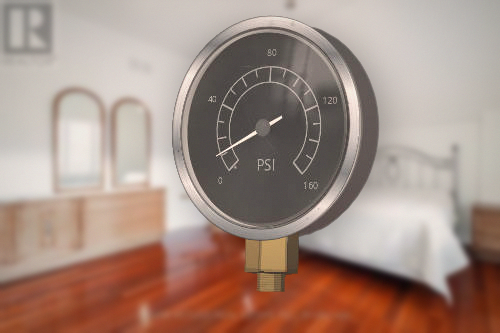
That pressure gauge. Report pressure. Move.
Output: 10 psi
